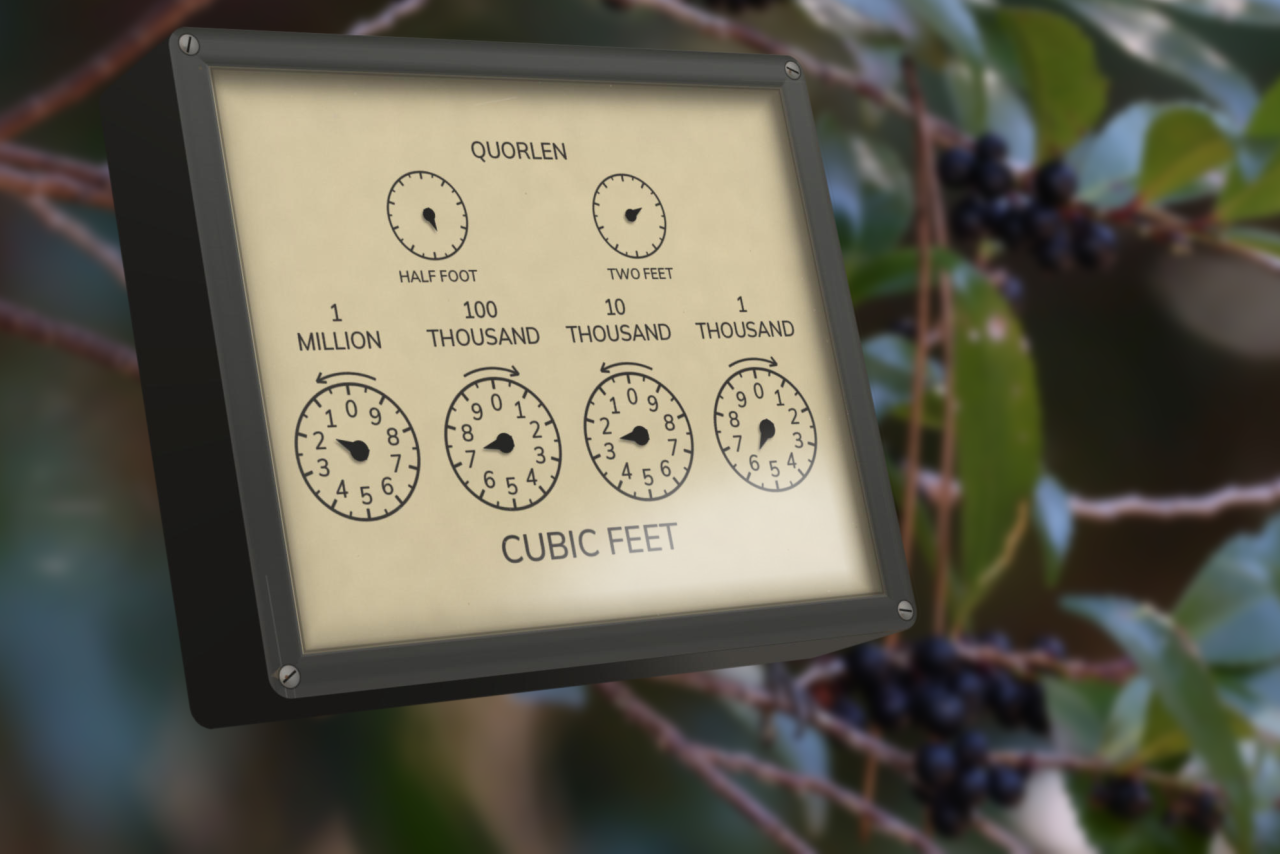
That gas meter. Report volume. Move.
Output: 172600 ft³
